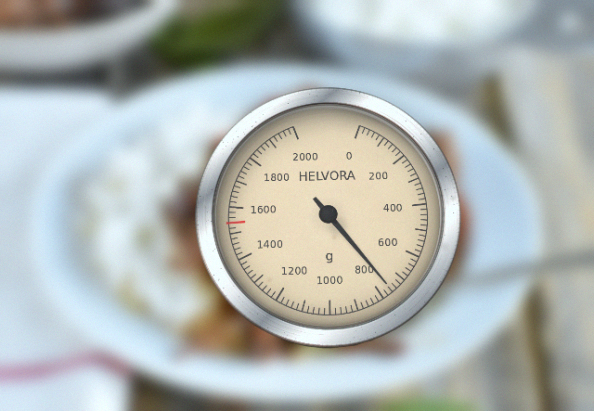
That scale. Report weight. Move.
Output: 760 g
